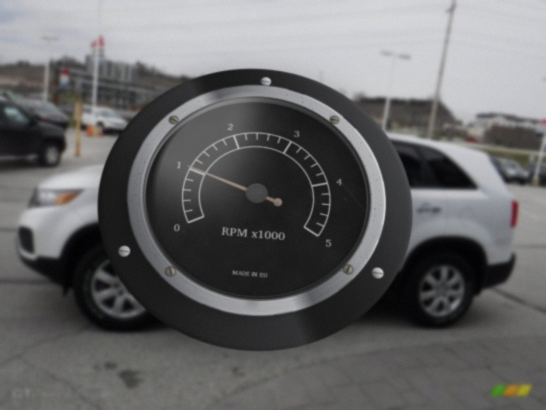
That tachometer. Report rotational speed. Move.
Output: 1000 rpm
